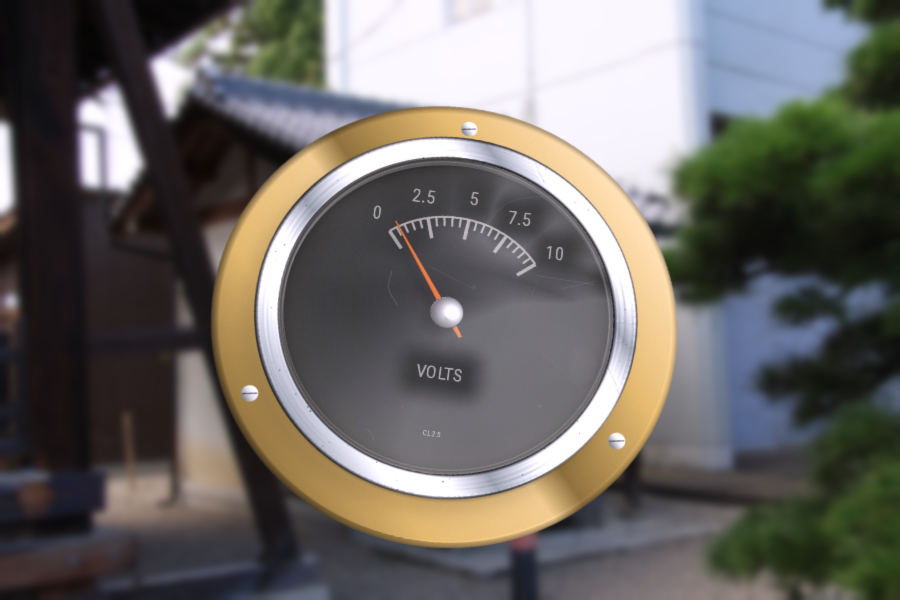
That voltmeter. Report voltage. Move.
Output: 0.5 V
